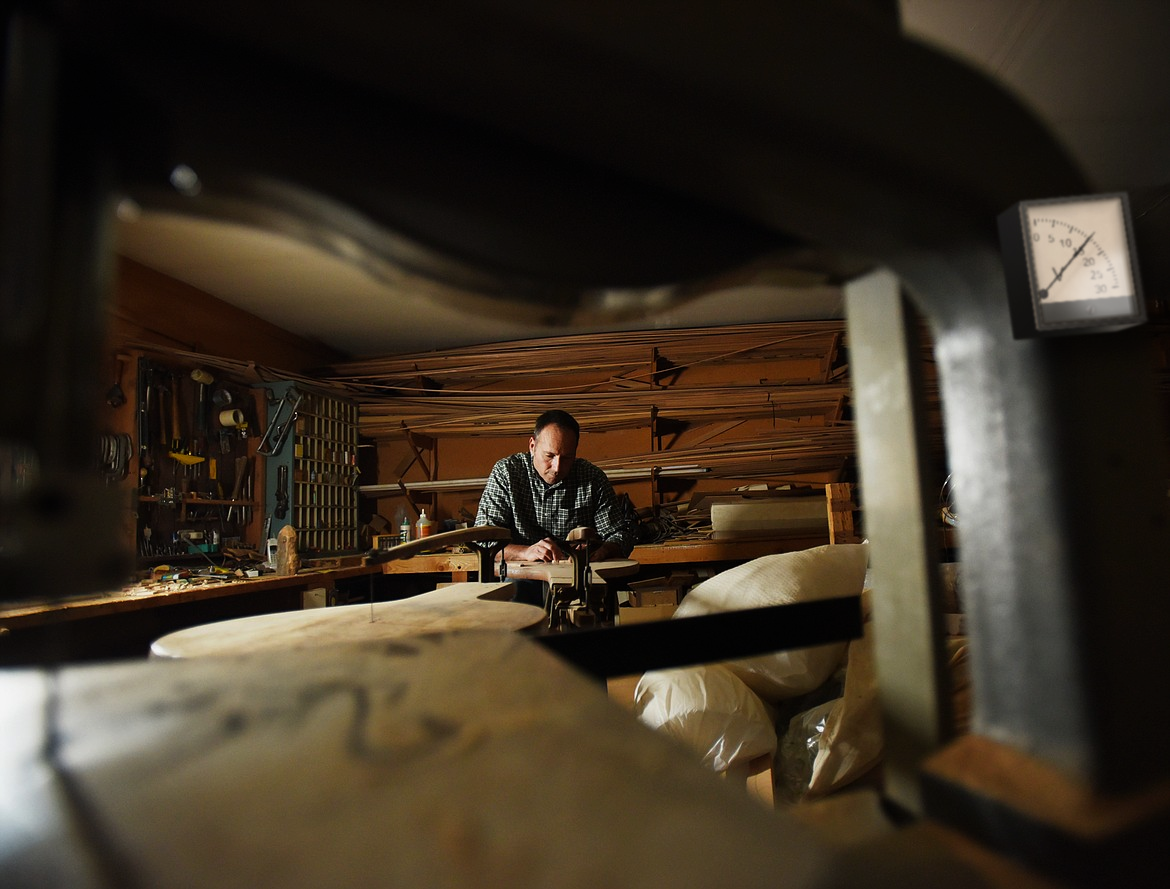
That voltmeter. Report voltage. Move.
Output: 15 V
